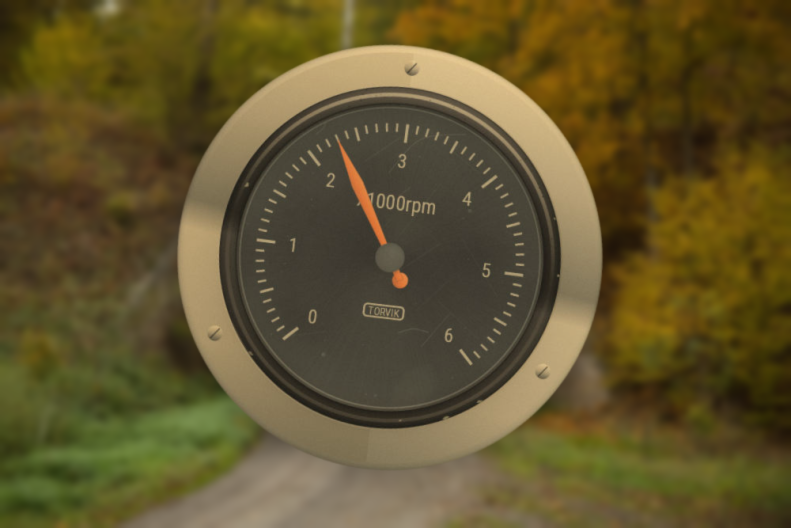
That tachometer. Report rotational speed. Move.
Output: 2300 rpm
